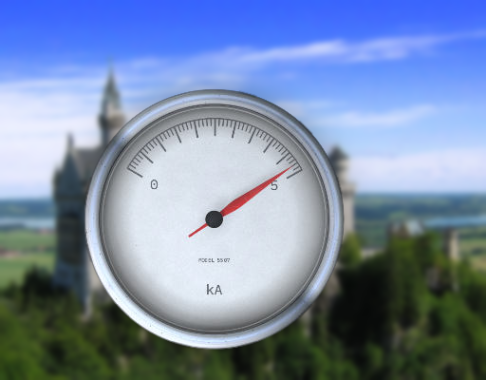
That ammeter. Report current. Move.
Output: 4.8 kA
